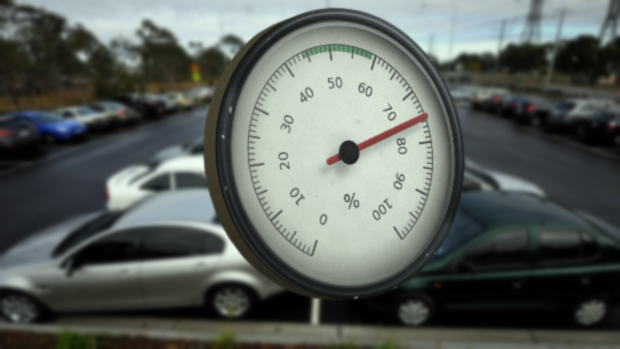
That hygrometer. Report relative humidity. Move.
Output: 75 %
